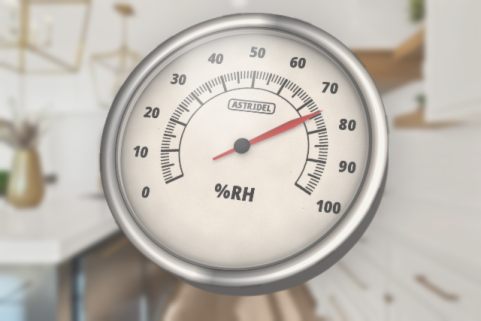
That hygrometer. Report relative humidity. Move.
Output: 75 %
